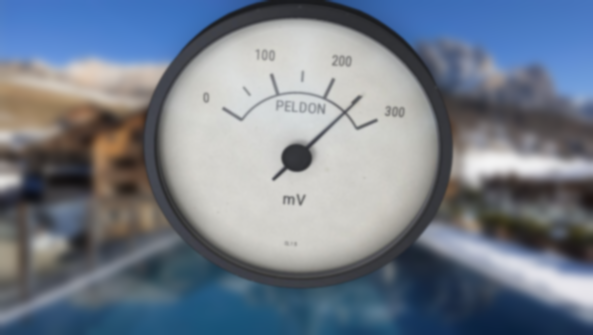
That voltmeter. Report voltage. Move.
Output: 250 mV
